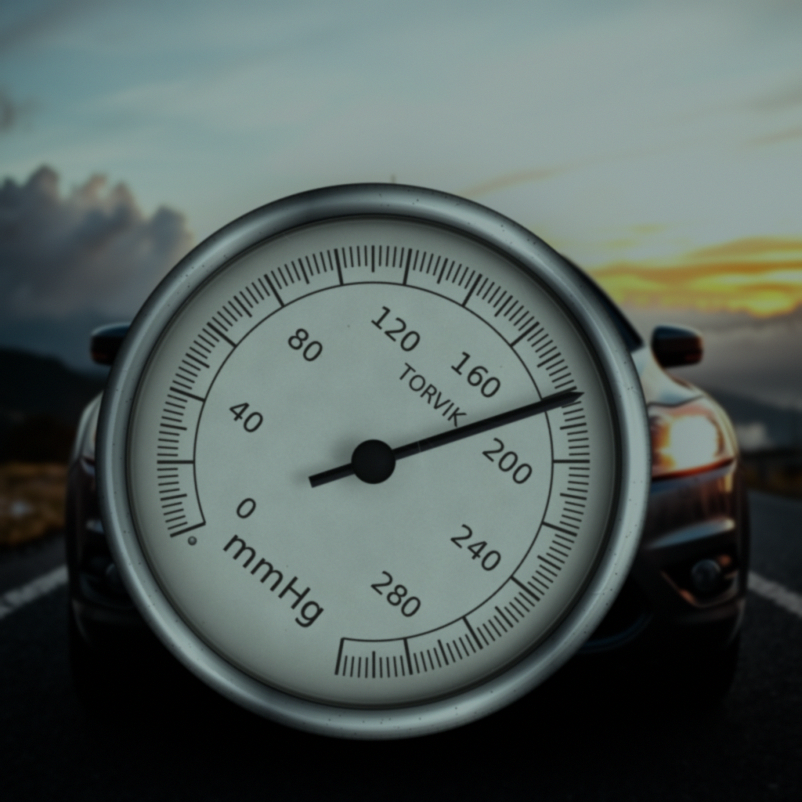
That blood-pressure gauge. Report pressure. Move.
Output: 182 mmHg
